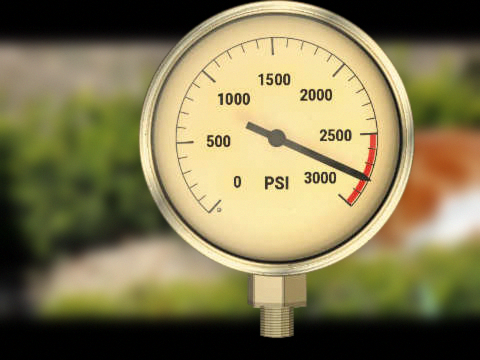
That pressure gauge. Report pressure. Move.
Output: 2800 psi
